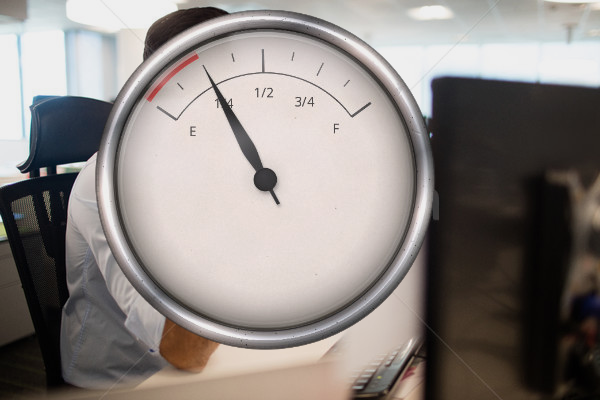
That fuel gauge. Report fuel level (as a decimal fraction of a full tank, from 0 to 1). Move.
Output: 0.25
